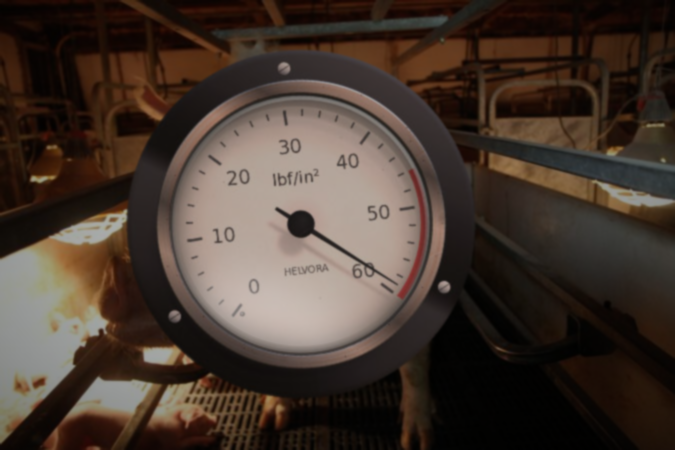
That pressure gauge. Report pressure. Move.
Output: 59 psi
